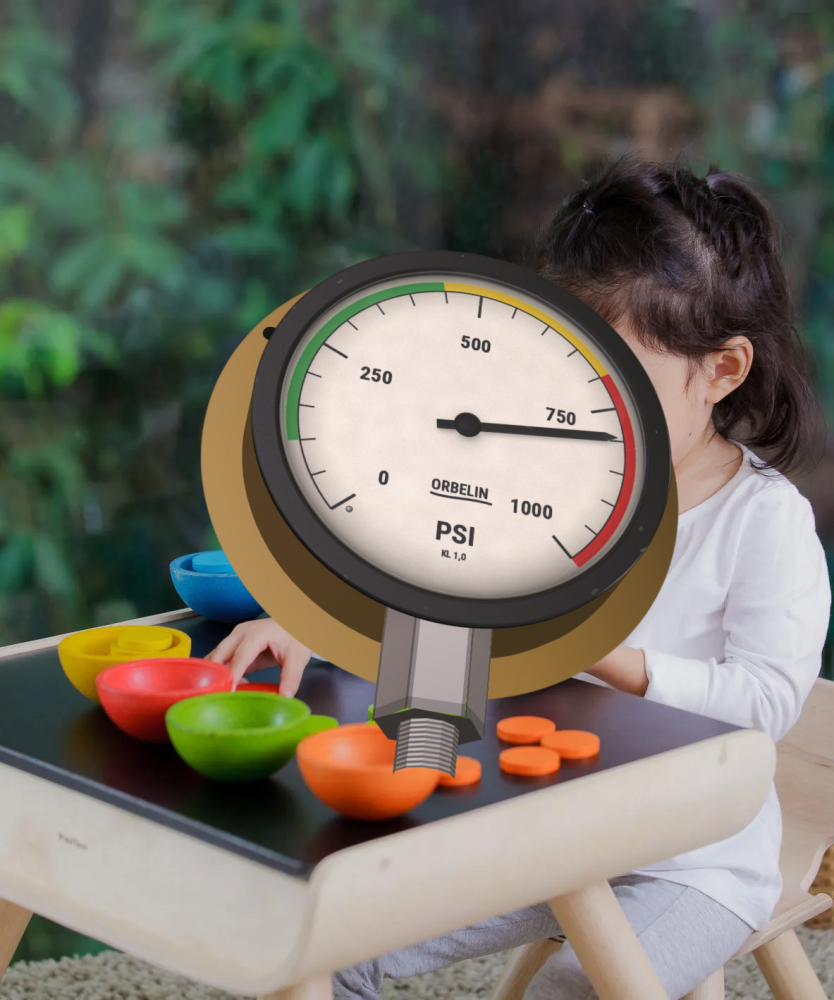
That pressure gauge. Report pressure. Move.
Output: 800 psi
